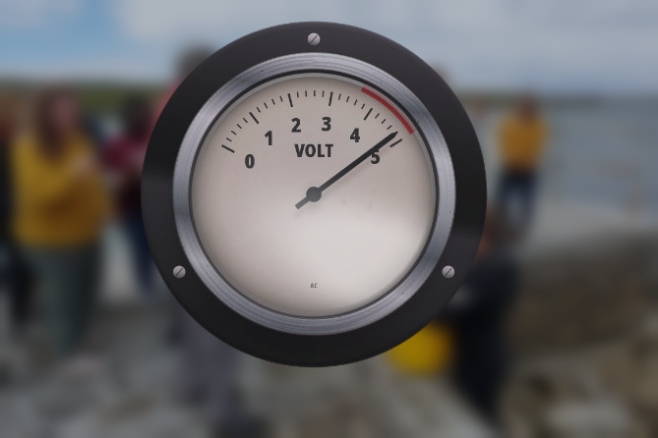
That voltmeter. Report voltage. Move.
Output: 4.8 V
